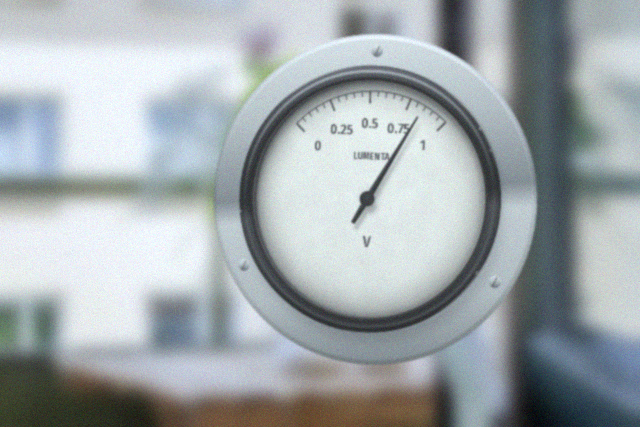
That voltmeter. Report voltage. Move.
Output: 0.85 V
